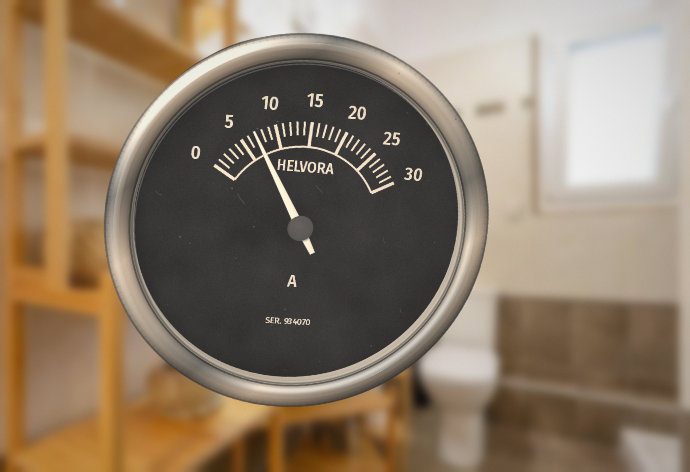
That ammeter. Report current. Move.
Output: 7 A
